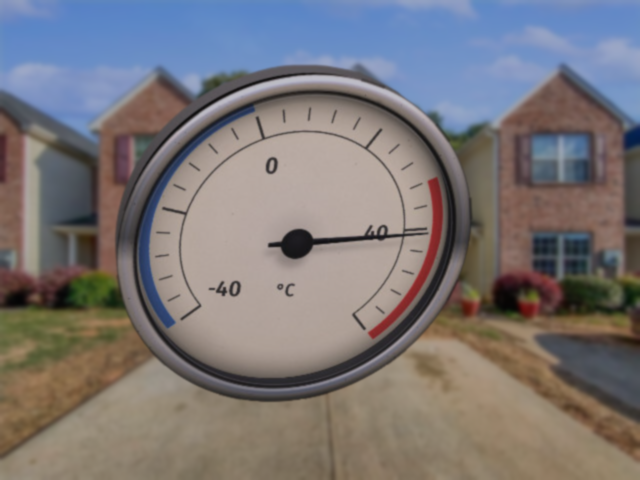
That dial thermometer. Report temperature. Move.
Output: 40 °C
